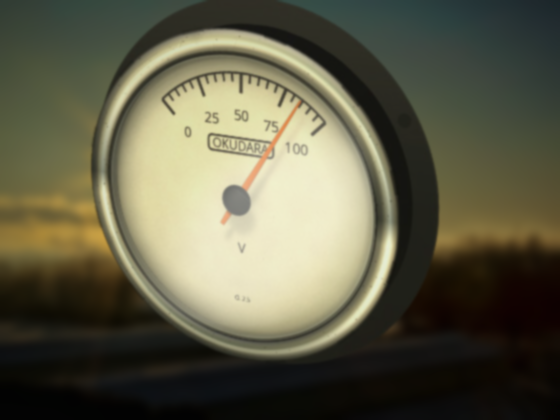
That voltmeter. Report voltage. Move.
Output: 85 V
